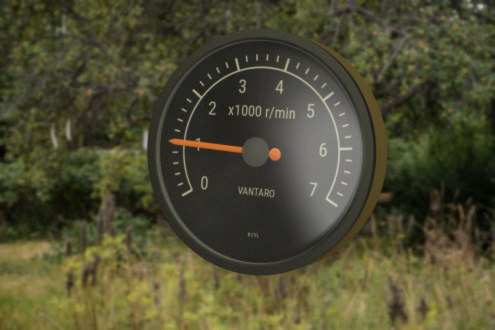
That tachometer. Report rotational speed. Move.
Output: 1000 rpm
